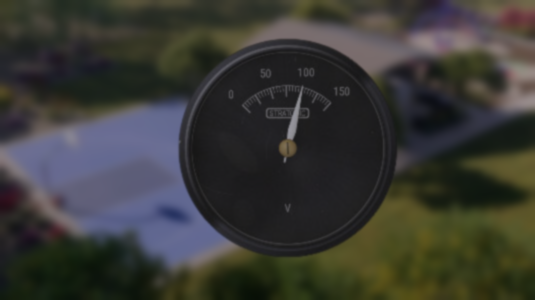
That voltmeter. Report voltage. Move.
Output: 100 V
